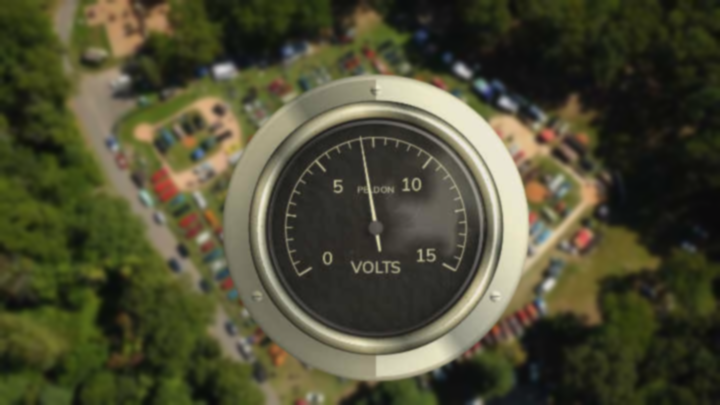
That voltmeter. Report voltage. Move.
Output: 7 V
